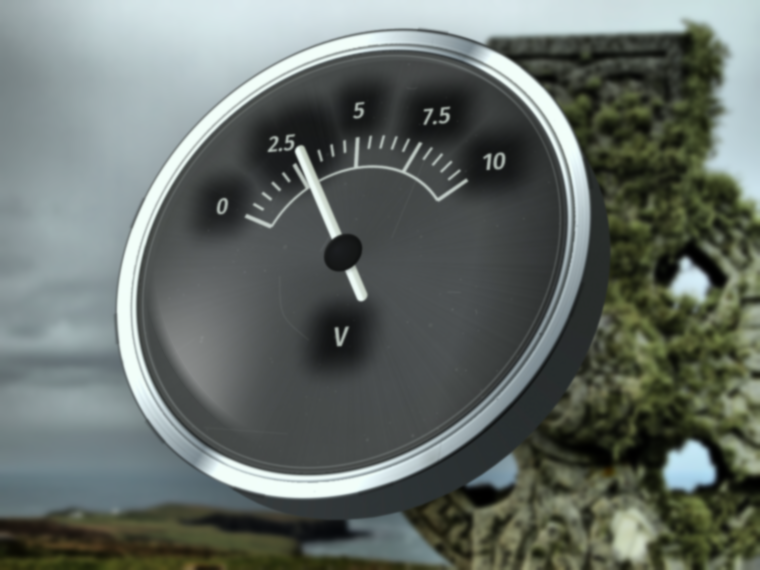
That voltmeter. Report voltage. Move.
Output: 3 V
